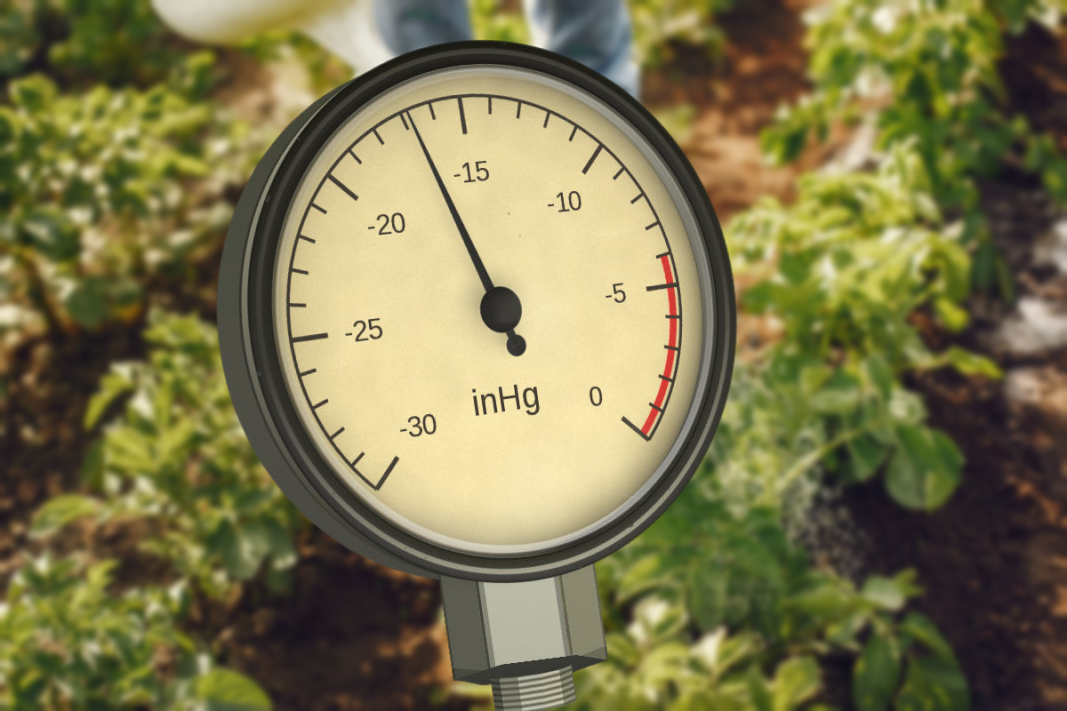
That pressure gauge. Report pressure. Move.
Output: -17 inHg
